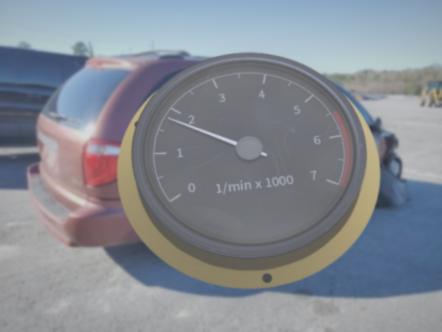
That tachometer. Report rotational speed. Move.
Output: 1750 rpm
